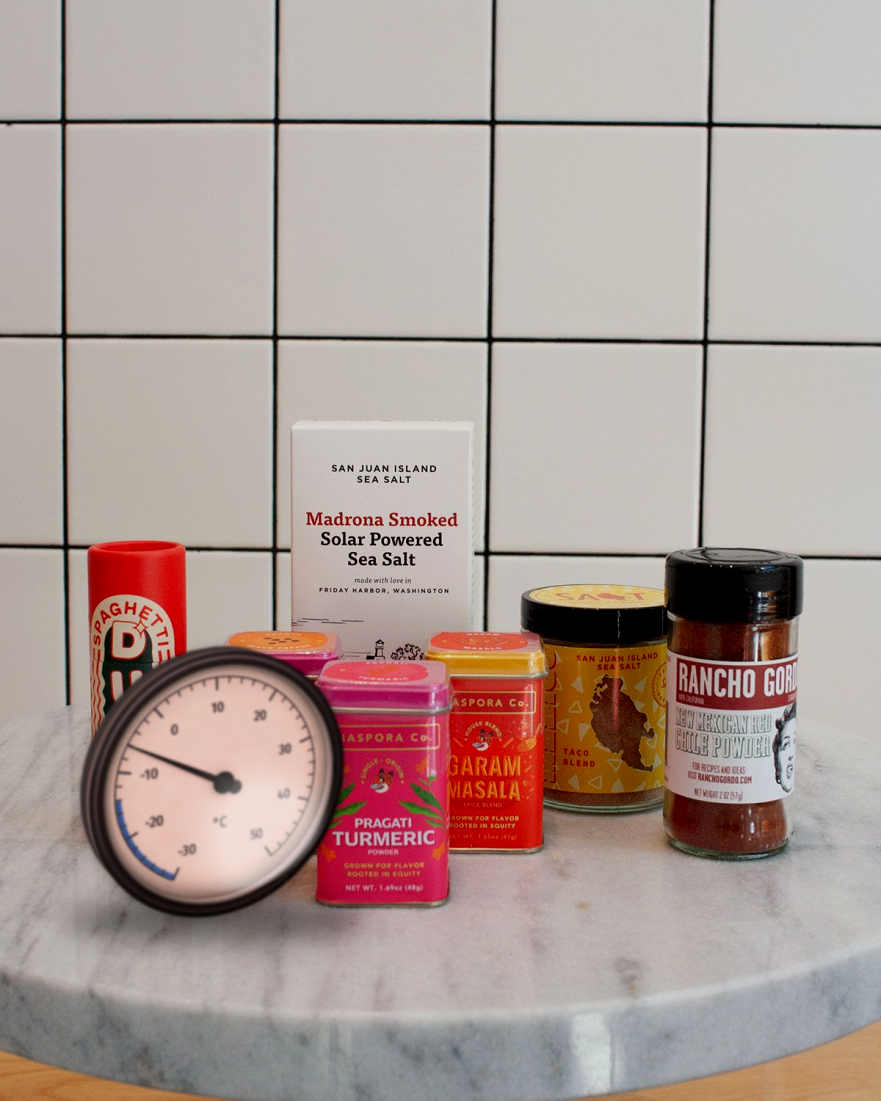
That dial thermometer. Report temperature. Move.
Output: -6 °C
